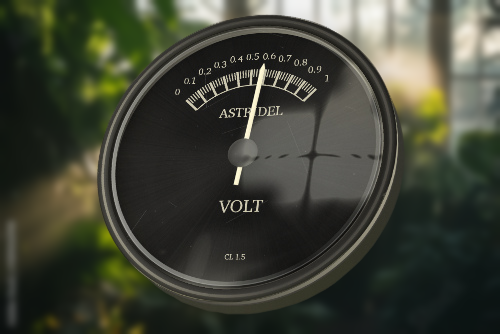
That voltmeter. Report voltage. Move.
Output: 0.6 V
